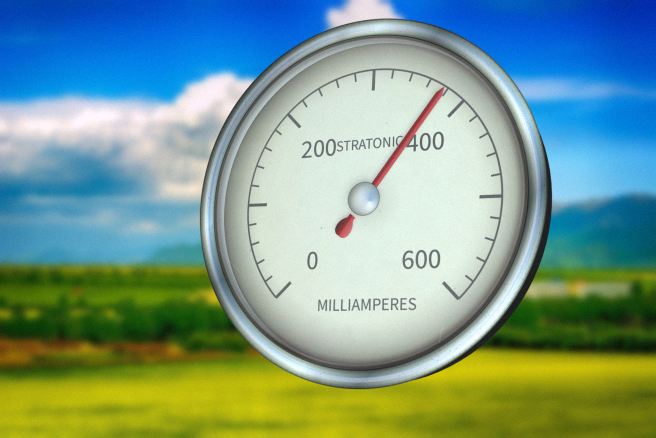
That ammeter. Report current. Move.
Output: 380 mA
